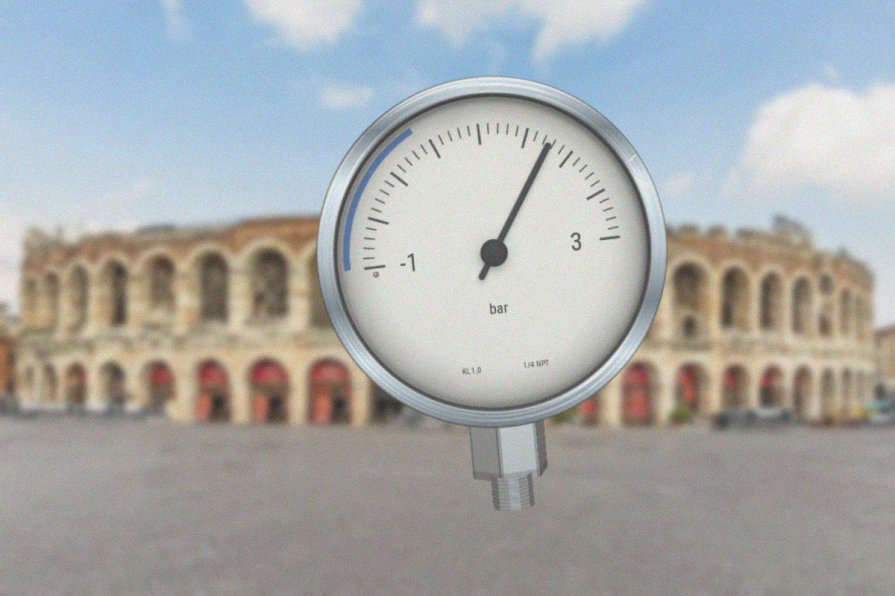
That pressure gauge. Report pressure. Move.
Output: 1.75 bar
